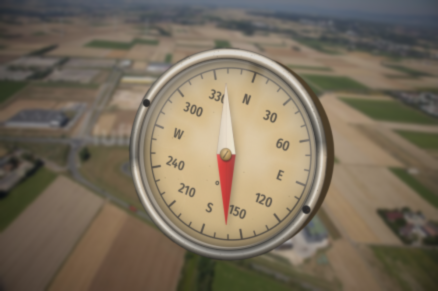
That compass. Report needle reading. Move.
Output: 160 °
